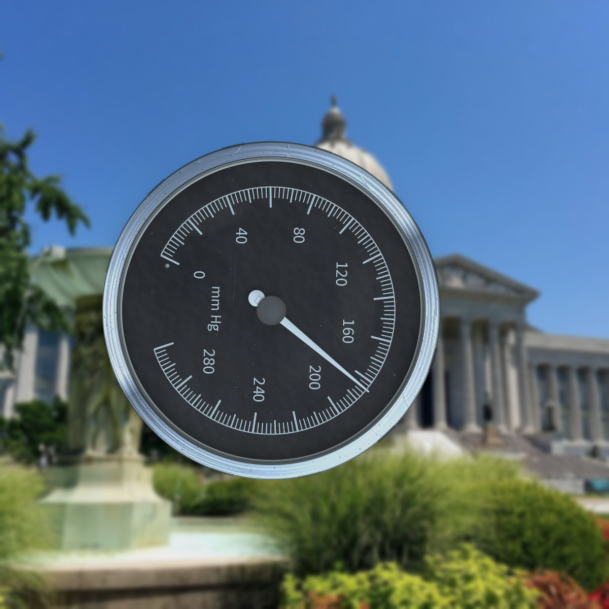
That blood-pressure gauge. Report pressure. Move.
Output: 184 mmHg
